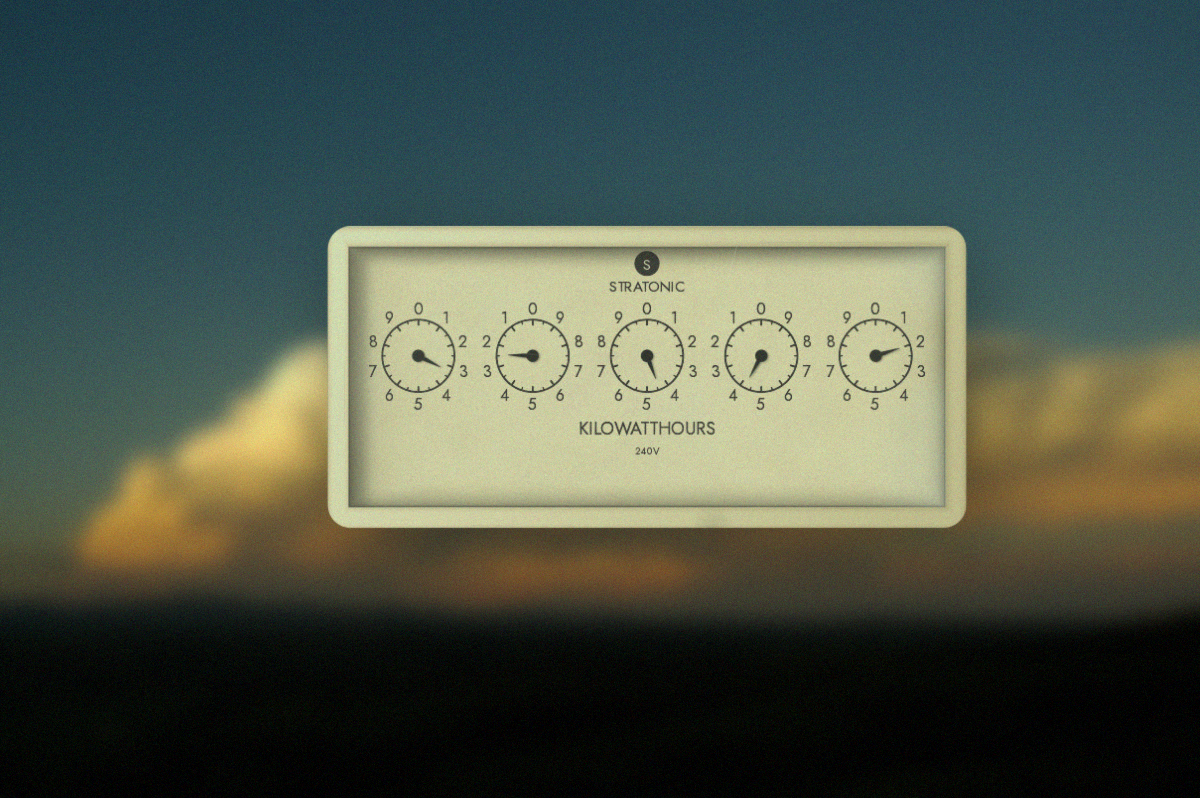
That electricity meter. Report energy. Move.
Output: 32442 kWh
